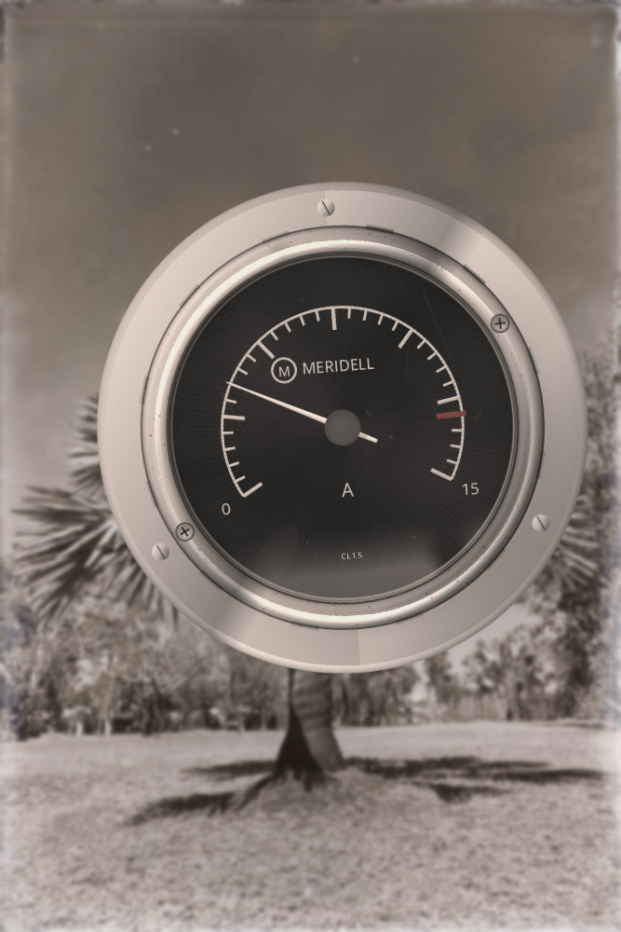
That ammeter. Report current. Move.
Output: 3.5 A
